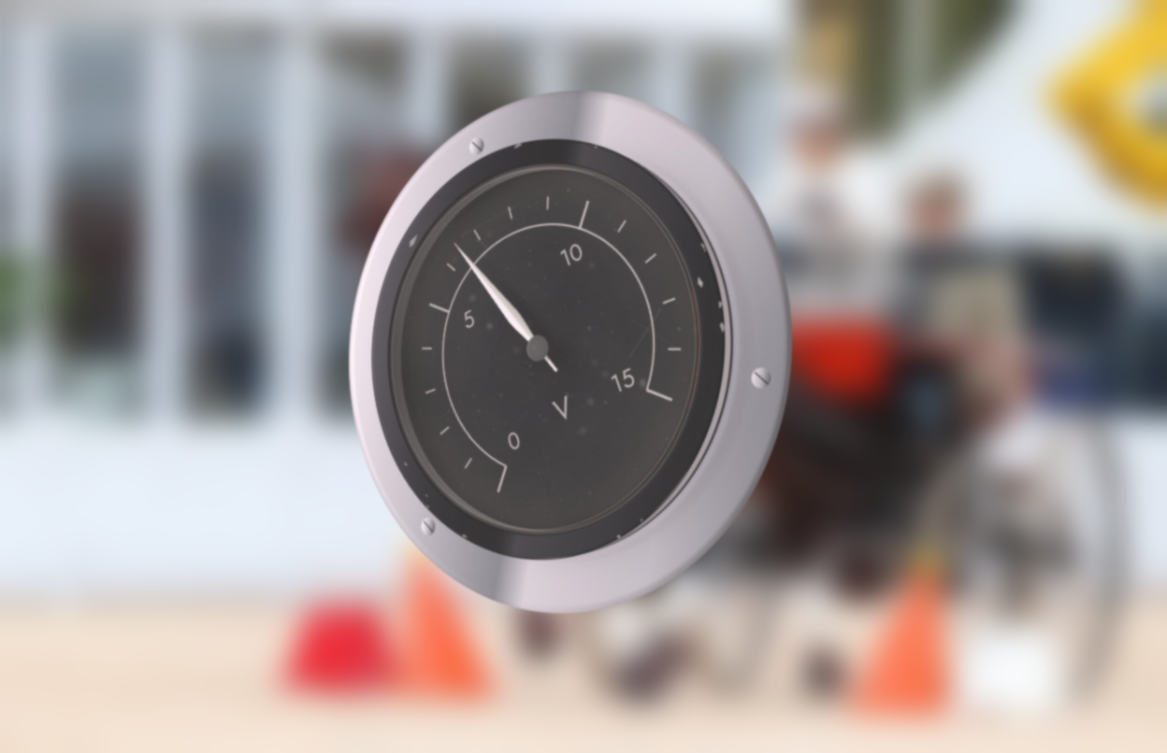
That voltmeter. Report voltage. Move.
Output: 6.5 V
